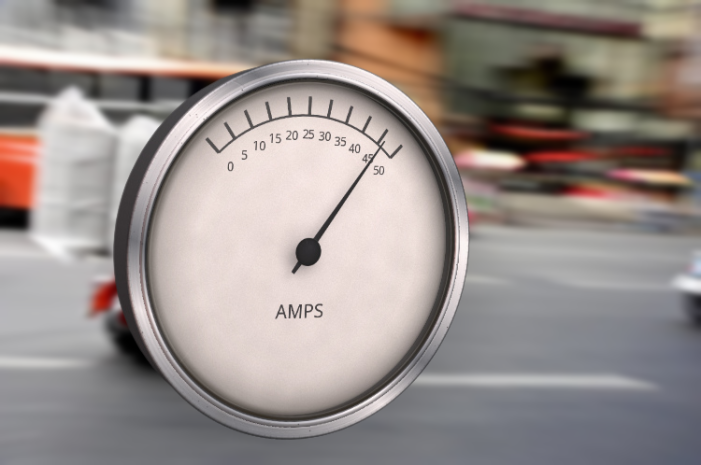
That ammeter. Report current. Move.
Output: 45 A
